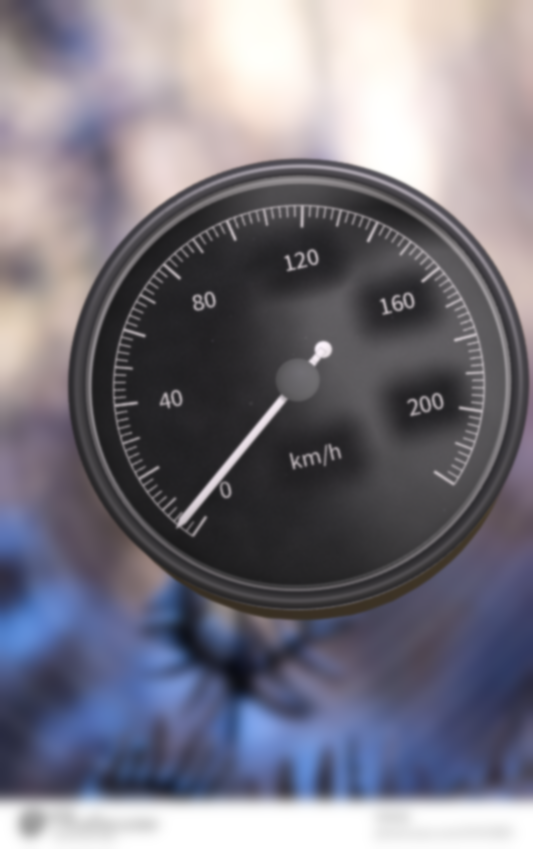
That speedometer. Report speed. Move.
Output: 4 km/h
